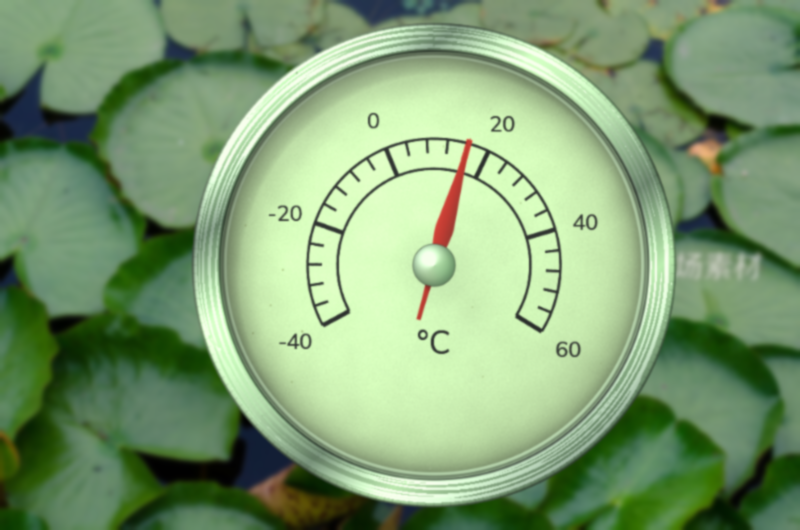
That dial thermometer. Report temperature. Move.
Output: 16 °C
